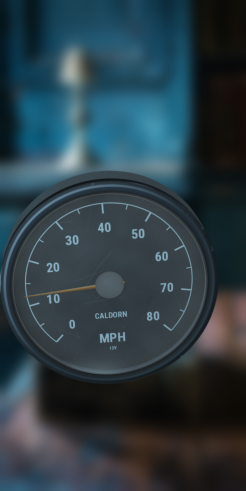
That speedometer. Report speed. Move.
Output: 12.5 mph
